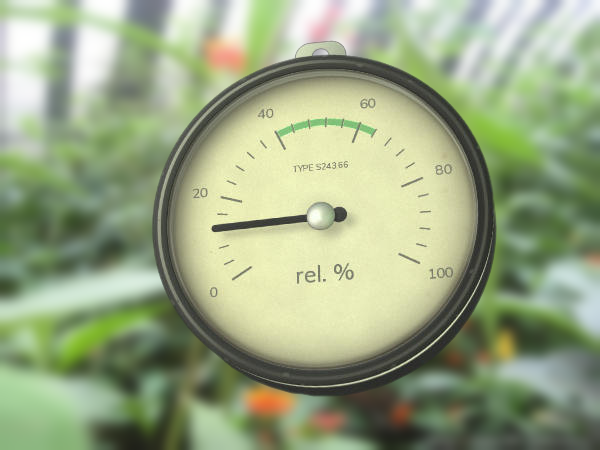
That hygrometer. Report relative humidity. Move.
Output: 12 %
